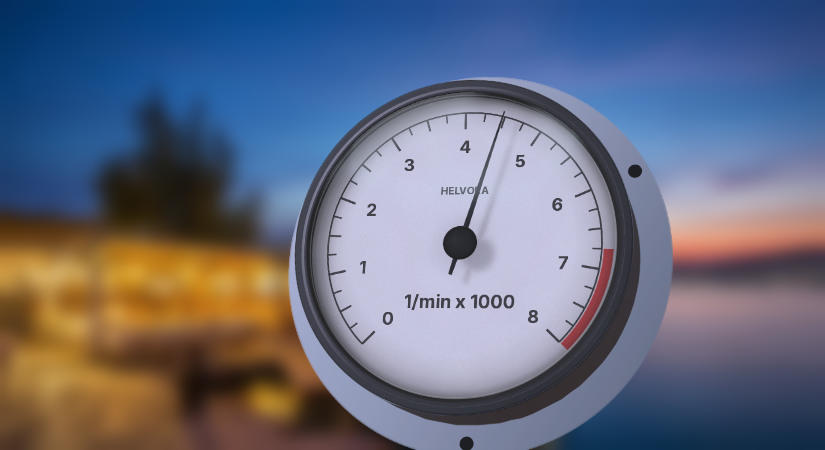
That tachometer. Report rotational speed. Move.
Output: 4500 rpm
